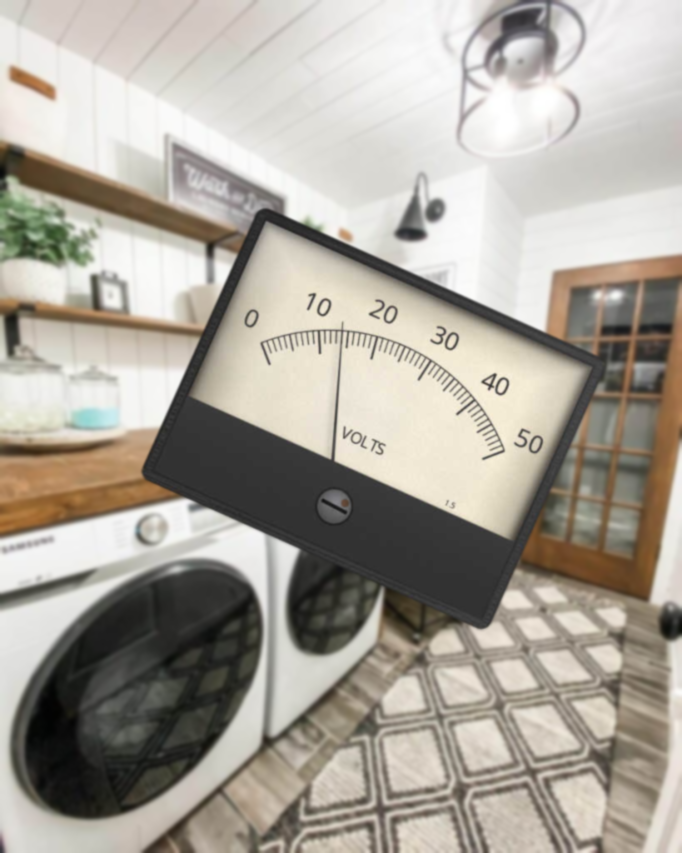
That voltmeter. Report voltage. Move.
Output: 14 V
